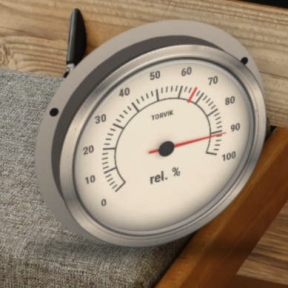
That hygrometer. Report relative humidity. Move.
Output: 90 %
